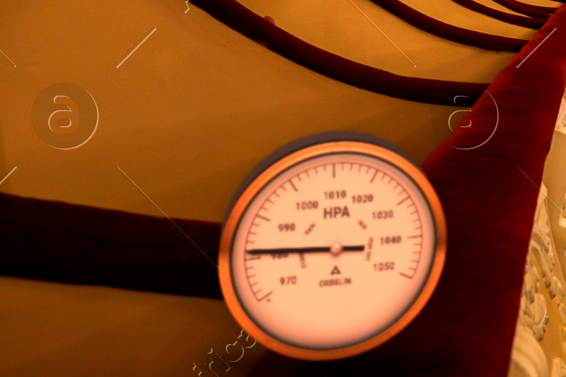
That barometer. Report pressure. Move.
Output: 982 hPa
